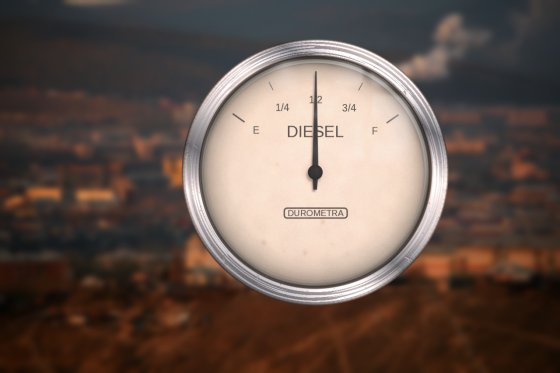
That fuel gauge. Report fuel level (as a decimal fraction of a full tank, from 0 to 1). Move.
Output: 0.5
